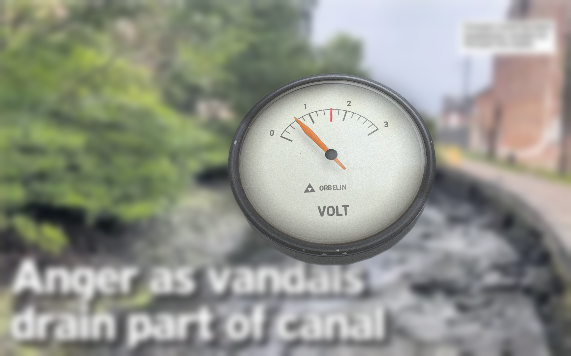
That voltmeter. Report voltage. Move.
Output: 0.6 V
